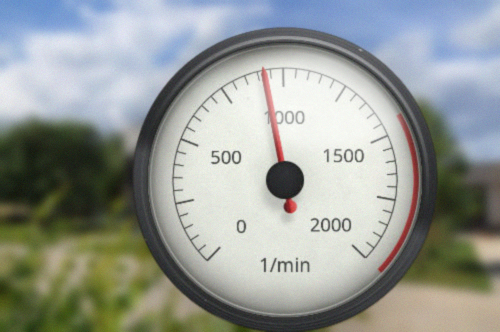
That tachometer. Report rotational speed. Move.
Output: 925 rpm
